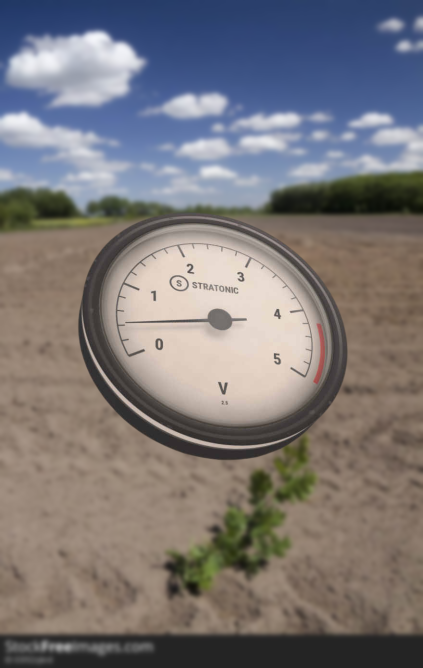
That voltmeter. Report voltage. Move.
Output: 0.4 V
